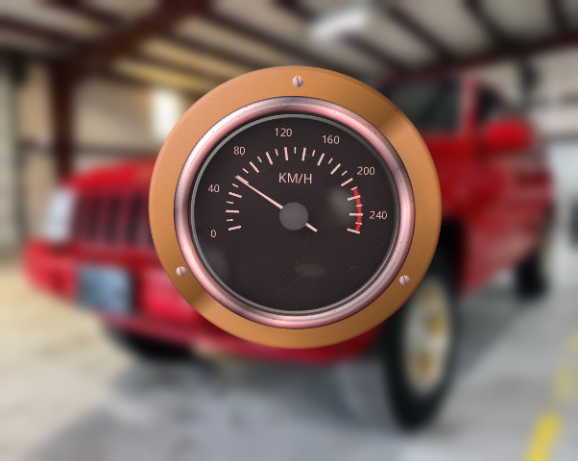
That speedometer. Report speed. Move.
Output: 60 km/h
